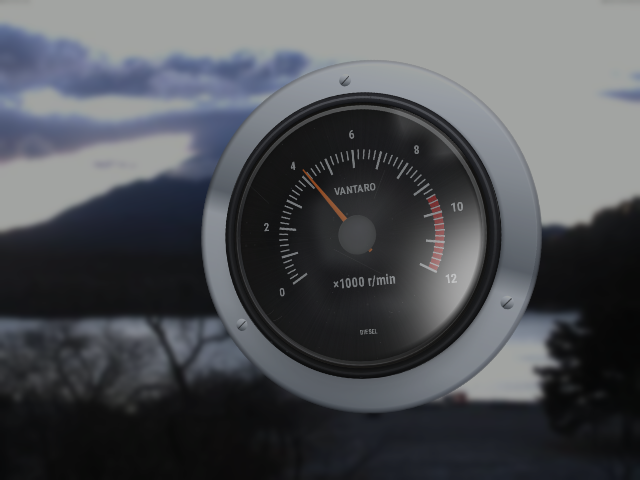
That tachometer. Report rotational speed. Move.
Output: 4200 rpm
